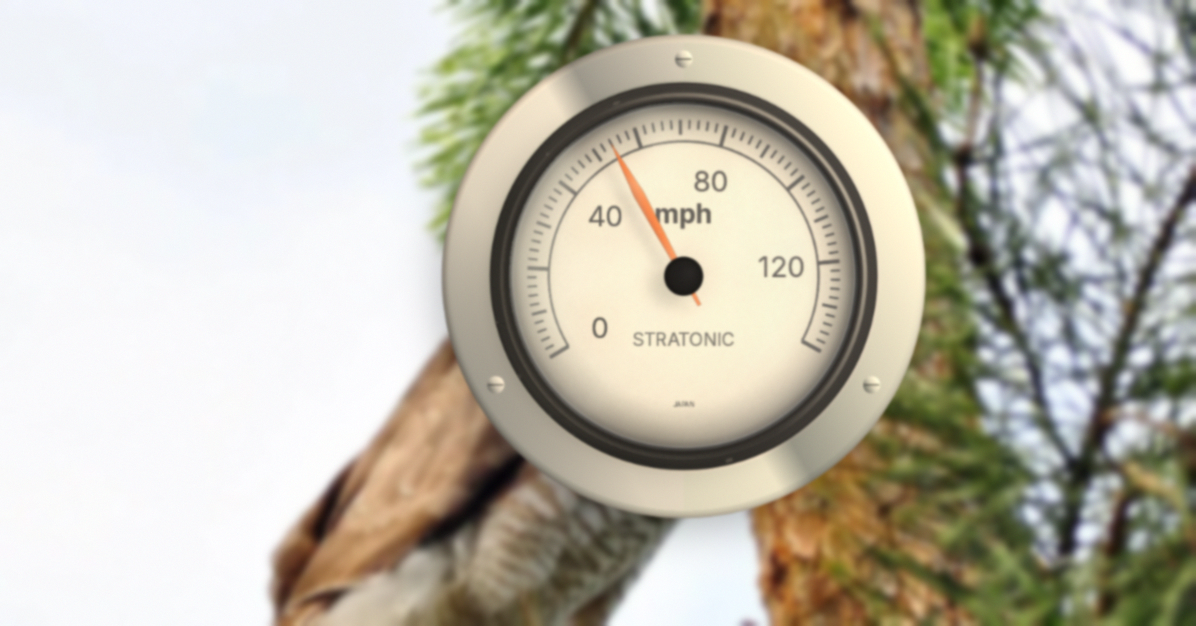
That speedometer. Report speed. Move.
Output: 54 mph
